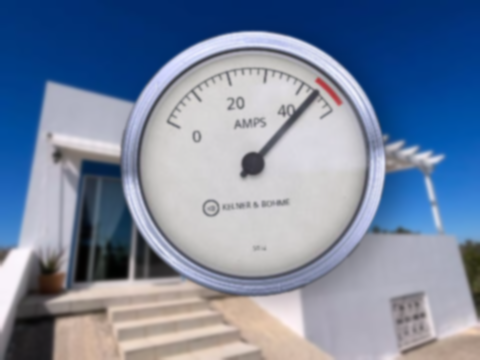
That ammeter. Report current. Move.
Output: 44 A
